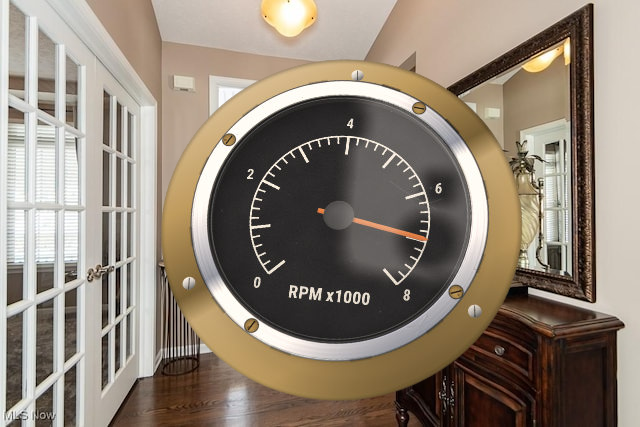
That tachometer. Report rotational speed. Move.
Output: 7000 rpm
